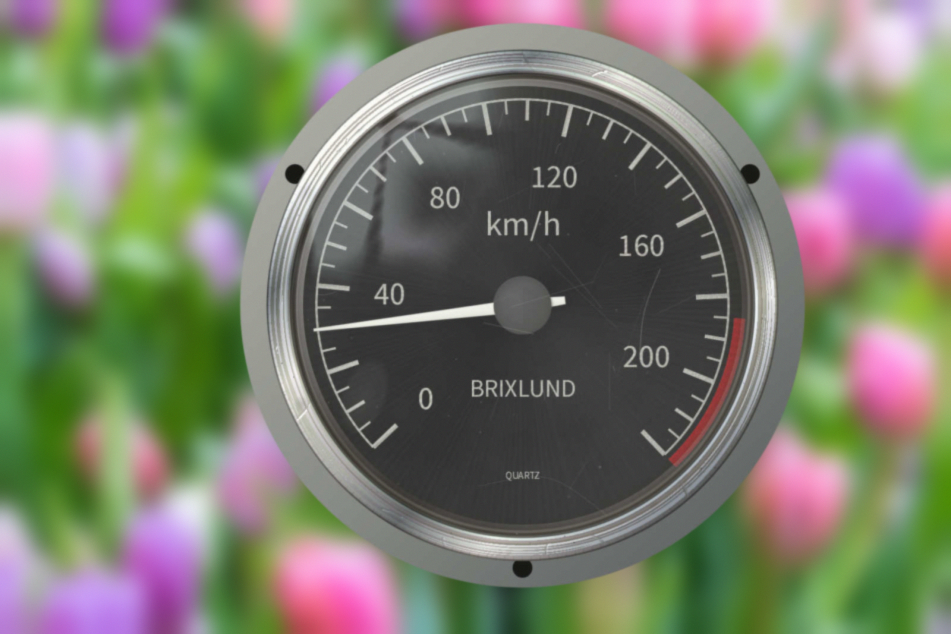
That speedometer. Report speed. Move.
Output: 30 km/h
